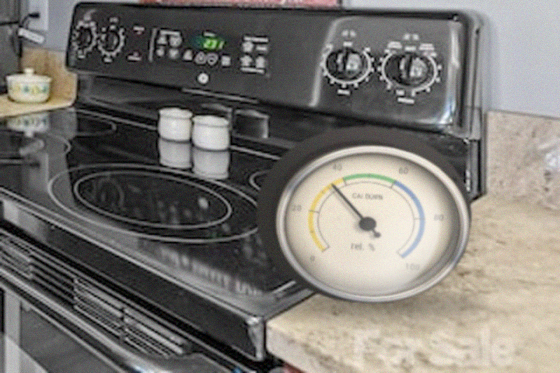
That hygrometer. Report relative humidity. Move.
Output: 35 %
